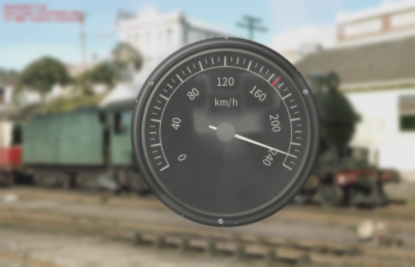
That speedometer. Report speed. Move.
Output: 230 km/h
